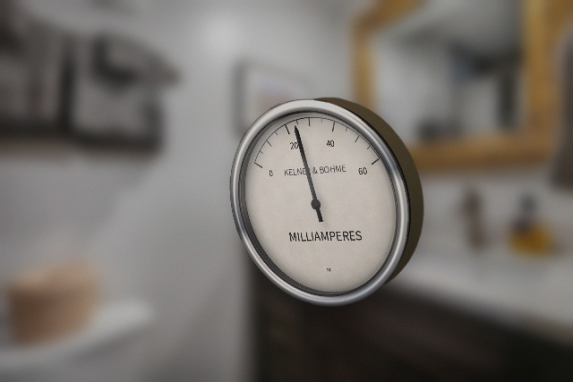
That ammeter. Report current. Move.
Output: 25 mA
